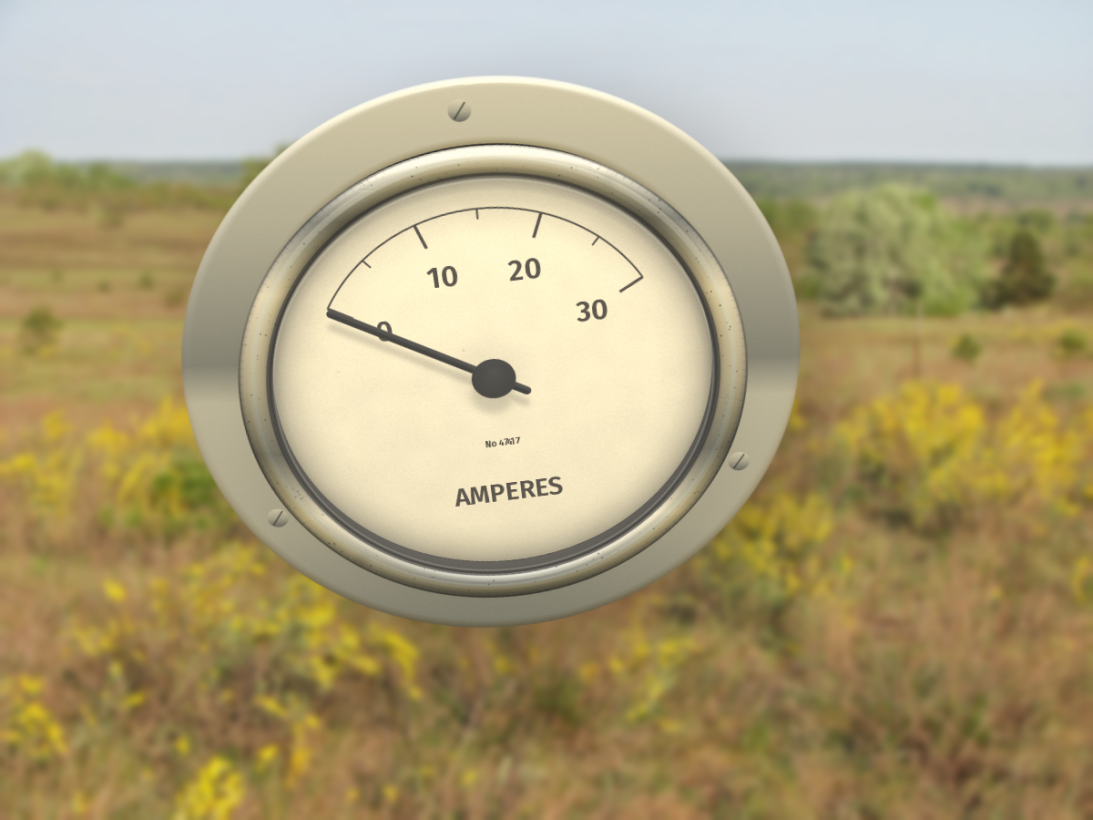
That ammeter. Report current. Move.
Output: 0 A
